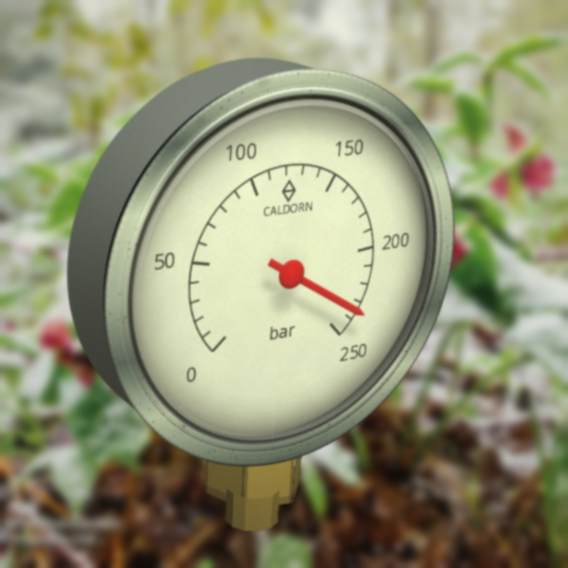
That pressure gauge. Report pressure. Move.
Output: 235 bar
